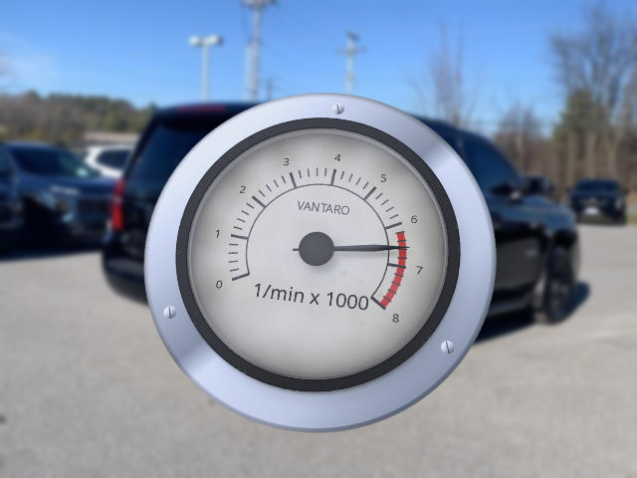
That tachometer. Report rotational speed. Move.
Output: 6600 rpm
